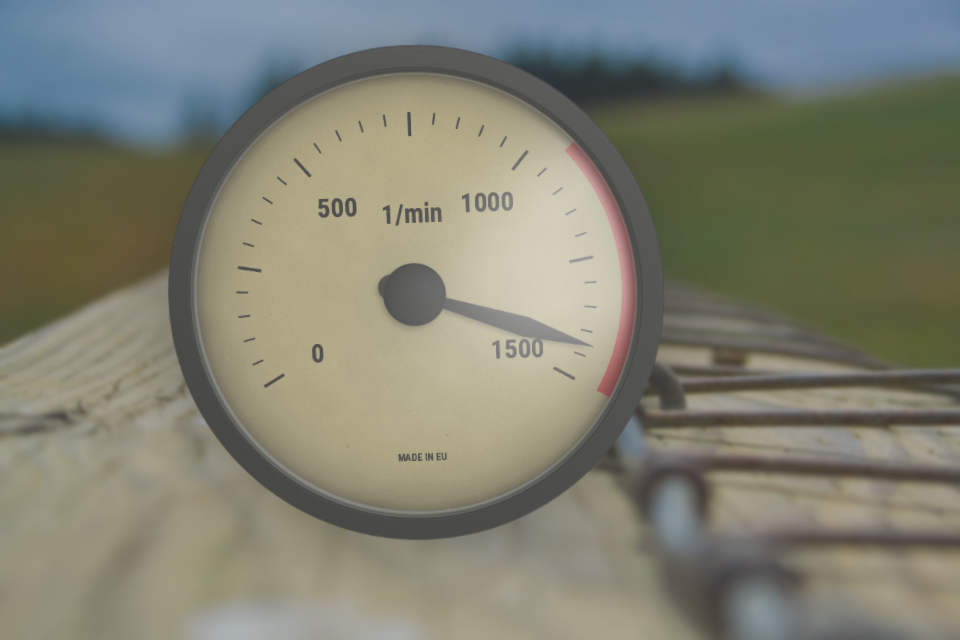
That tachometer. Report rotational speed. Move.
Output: 1425 rpm
